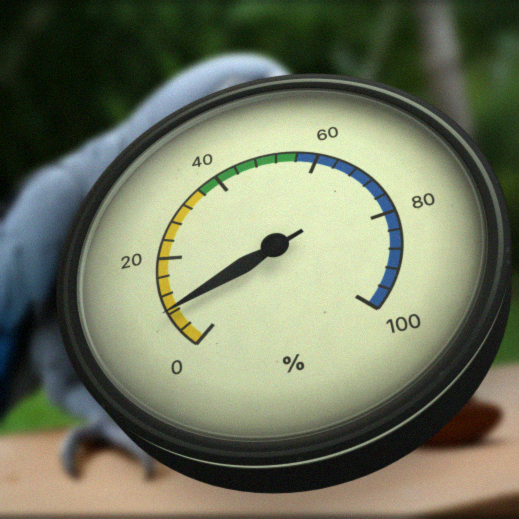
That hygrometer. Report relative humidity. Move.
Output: 8 %
